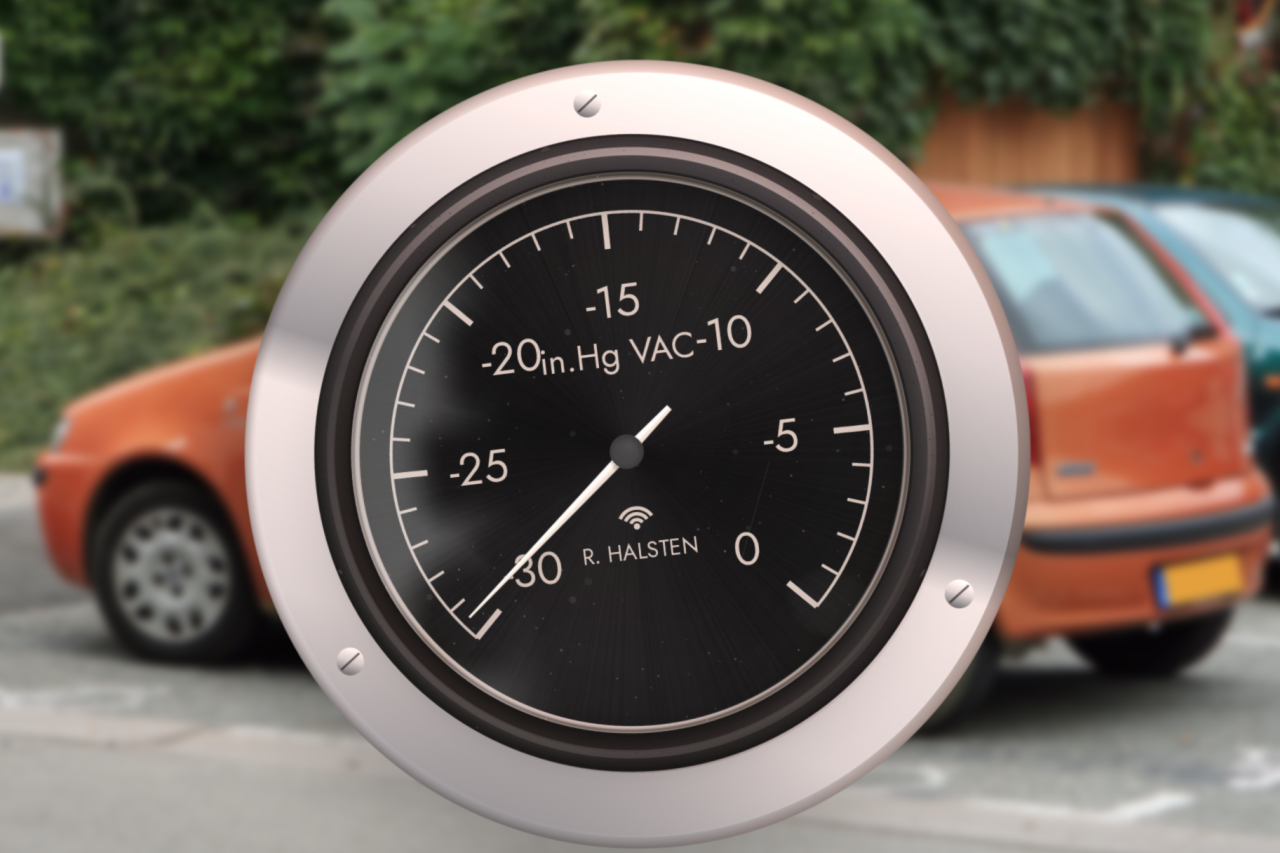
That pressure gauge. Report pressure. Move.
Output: -29.5 inHg
